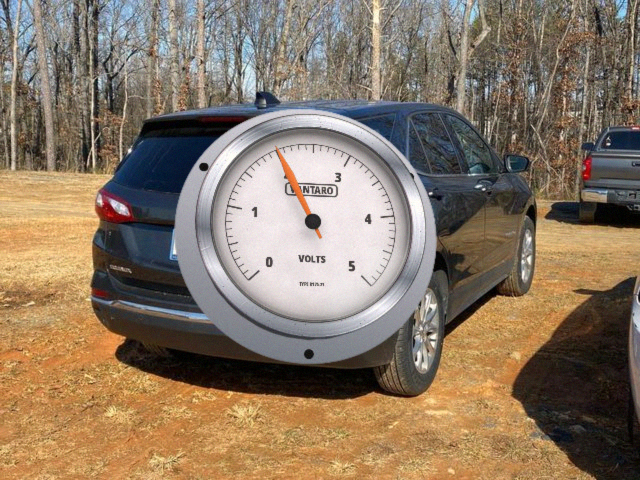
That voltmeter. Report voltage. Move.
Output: 2 V
